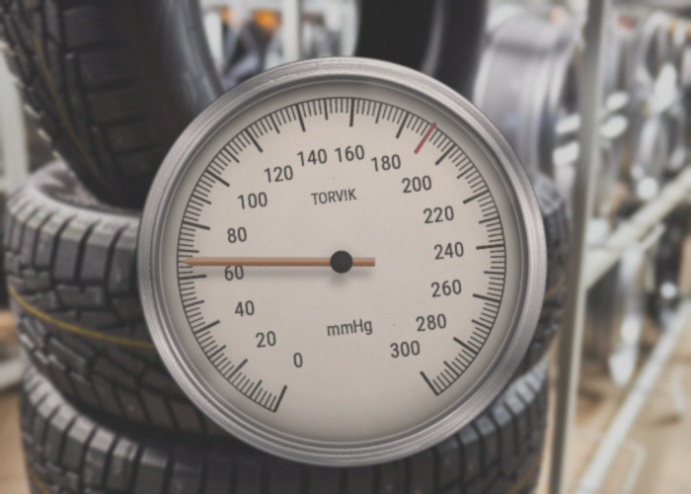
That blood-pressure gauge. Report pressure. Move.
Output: 66 mmHg
